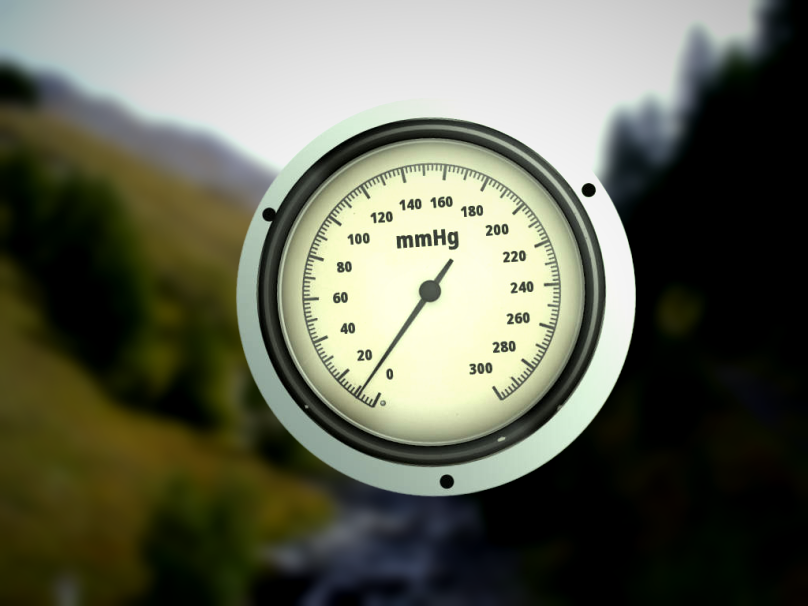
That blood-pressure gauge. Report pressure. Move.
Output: 8 mmHg
